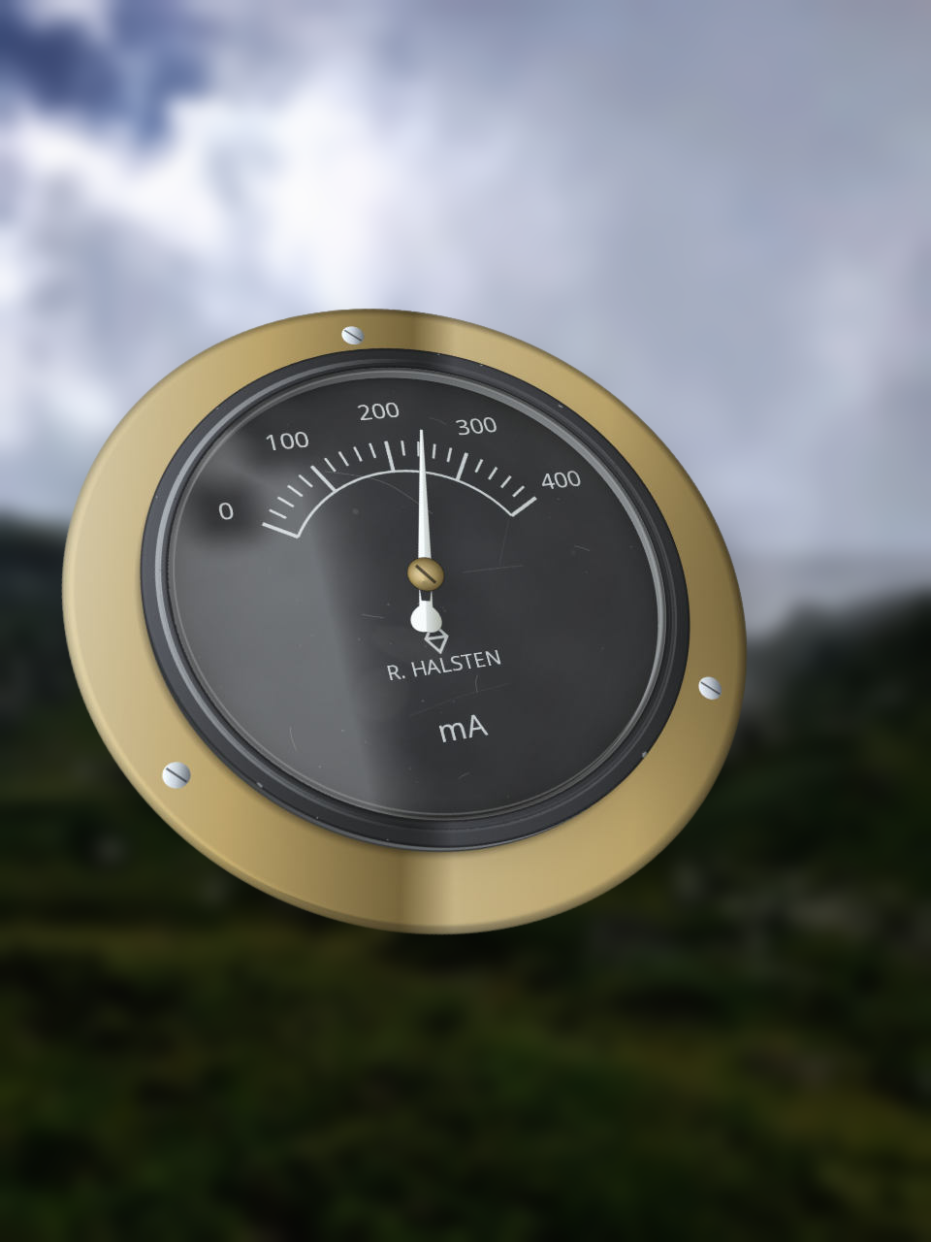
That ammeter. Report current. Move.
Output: 240 mA
